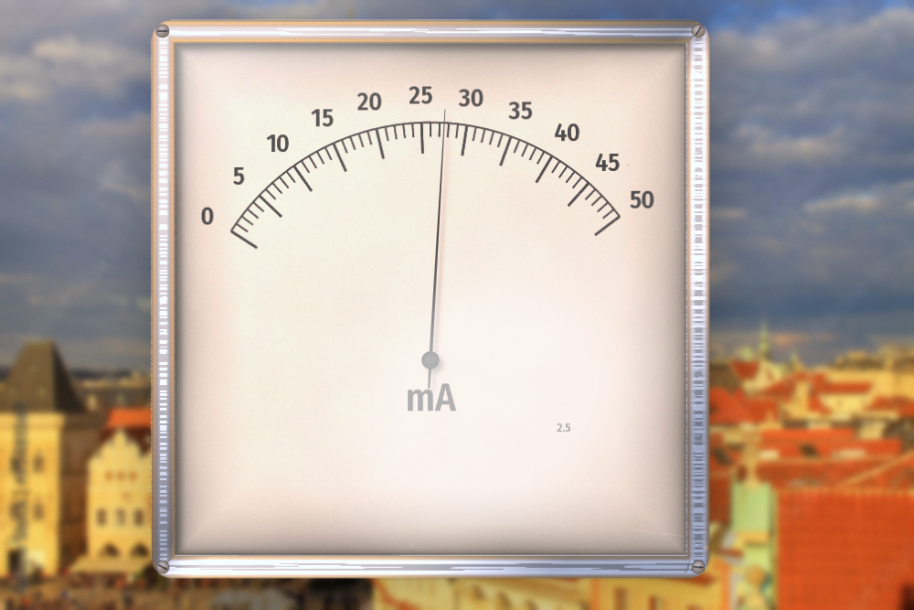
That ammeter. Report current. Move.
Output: 27.5 mA
